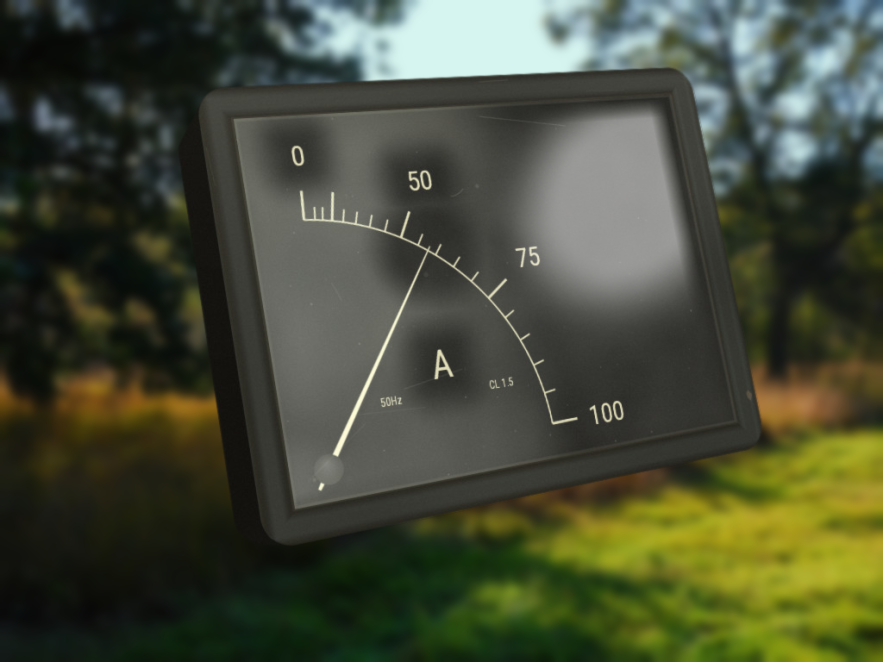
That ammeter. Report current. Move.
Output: 57.5 A
